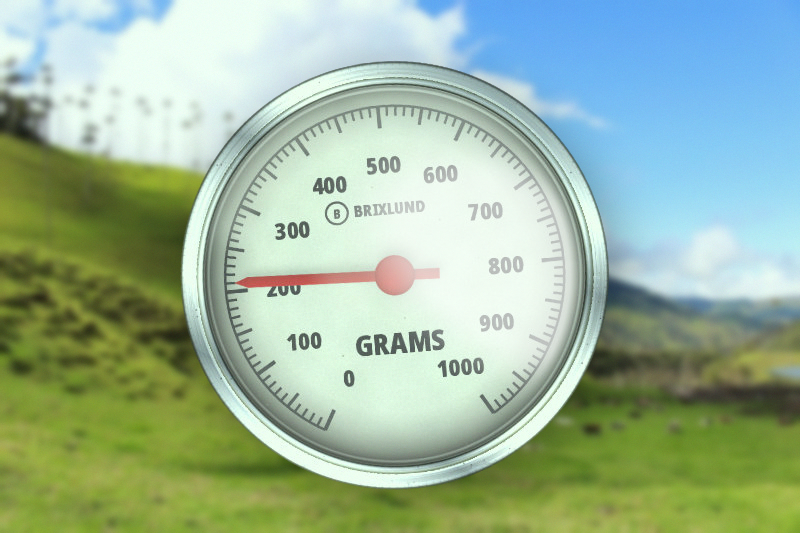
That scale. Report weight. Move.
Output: 210 g
